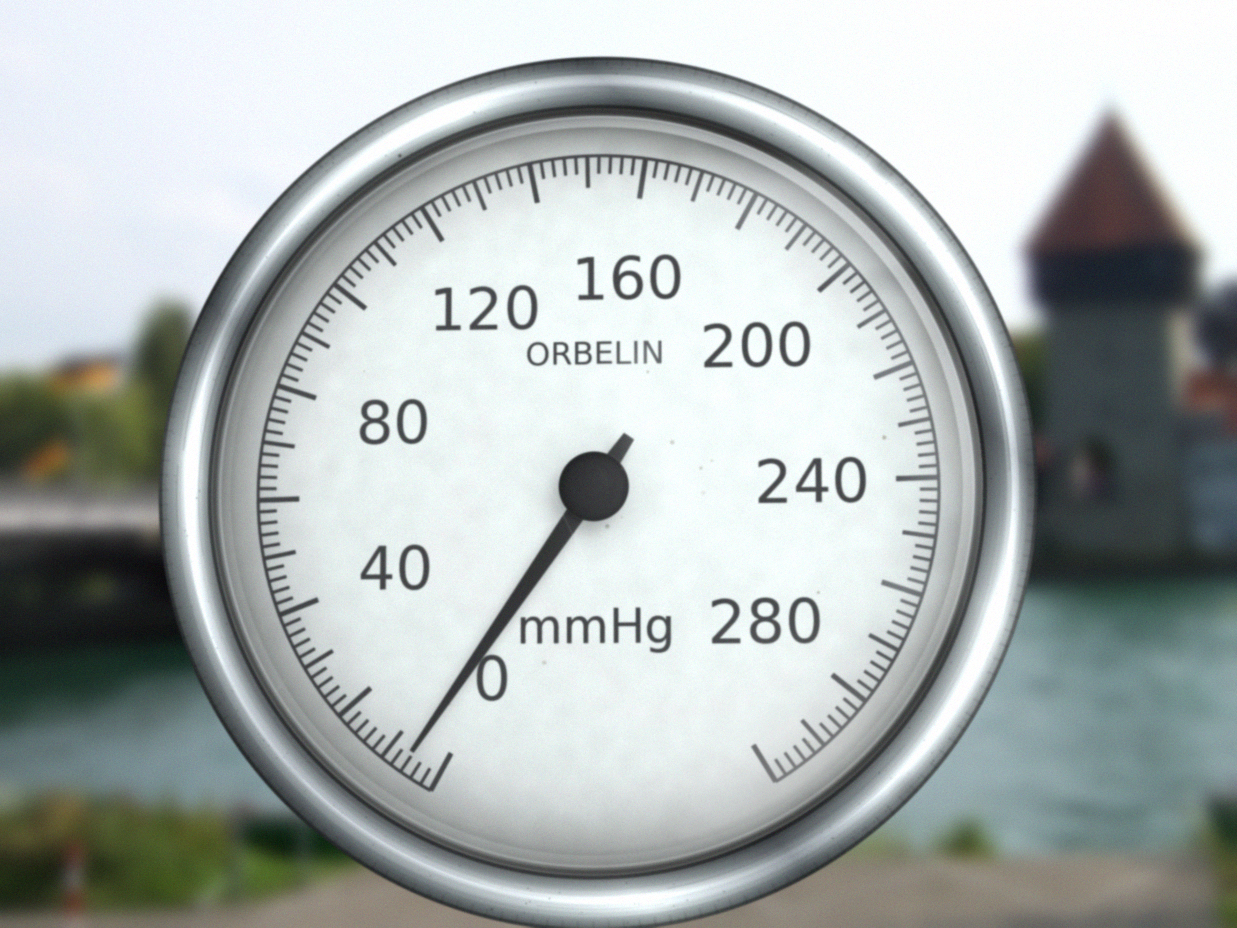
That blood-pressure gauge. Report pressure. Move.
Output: 6 mmHg
